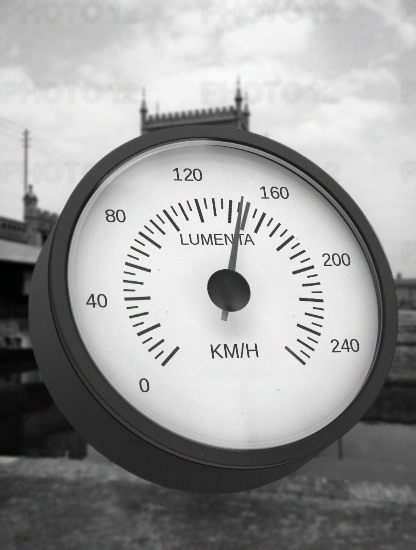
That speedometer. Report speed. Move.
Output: 145 km/h
